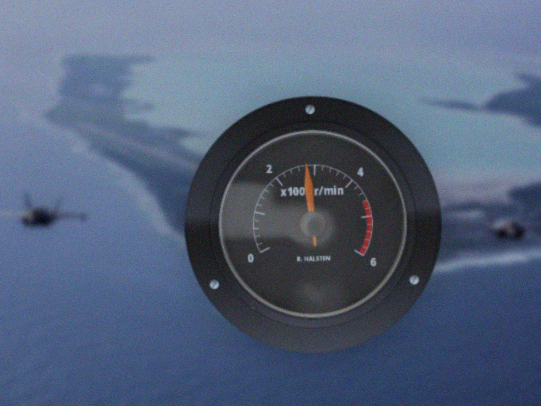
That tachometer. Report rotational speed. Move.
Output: 2800 rpm
